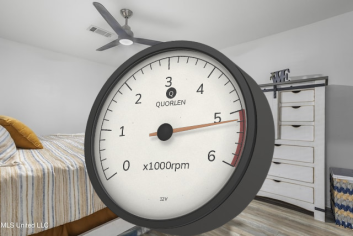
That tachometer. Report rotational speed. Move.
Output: 5200 rpm
